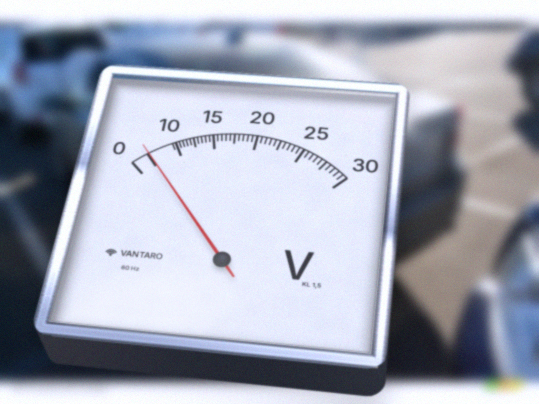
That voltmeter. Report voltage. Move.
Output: 5 V
